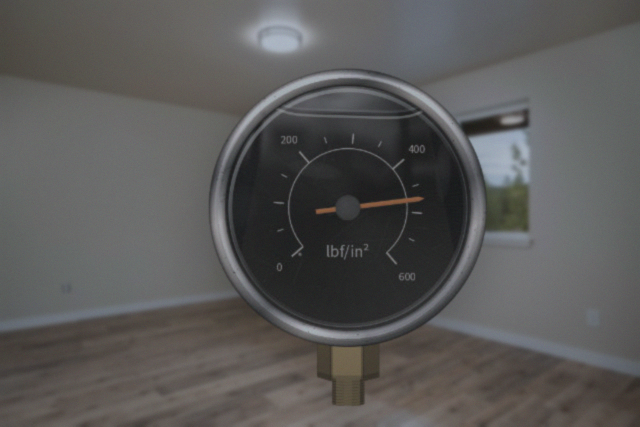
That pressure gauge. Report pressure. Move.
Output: 475 psi
